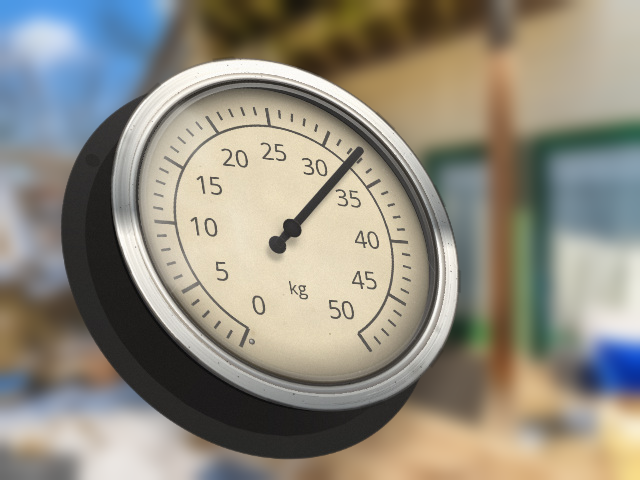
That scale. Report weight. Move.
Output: 32.5 kg
